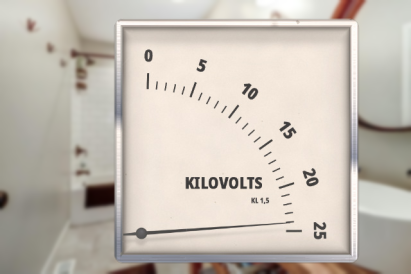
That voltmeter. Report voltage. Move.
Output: 24 kV
